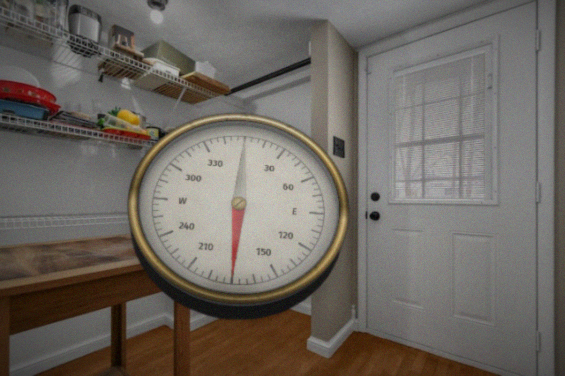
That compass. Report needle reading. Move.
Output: 180 °
